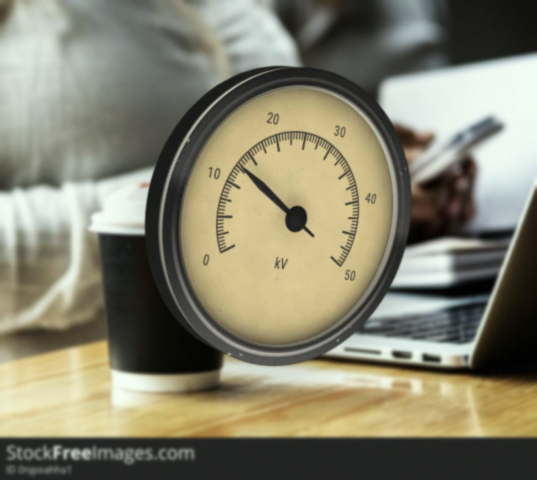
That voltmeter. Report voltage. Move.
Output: 12.5 kV
